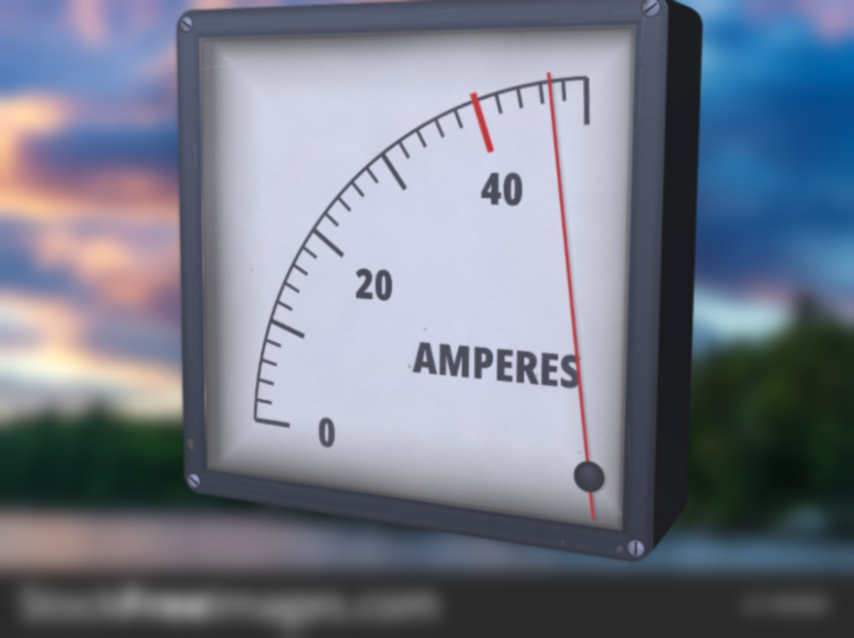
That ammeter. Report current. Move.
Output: 47 A
